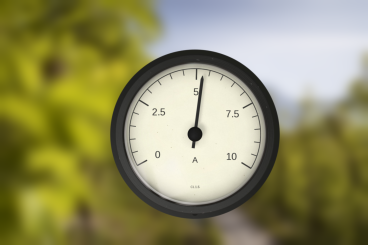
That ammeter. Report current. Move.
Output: 5.25 A
